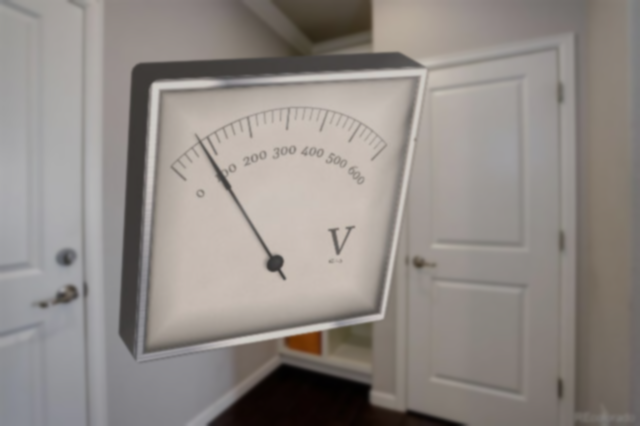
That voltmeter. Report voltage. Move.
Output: 80 V
